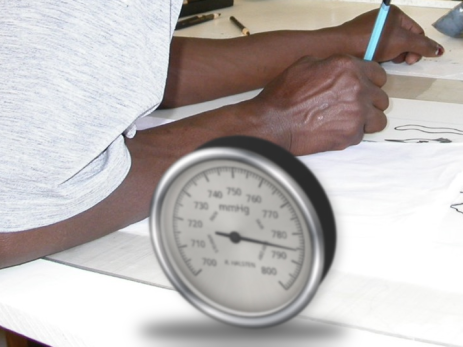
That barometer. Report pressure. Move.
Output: 785 mmHg
